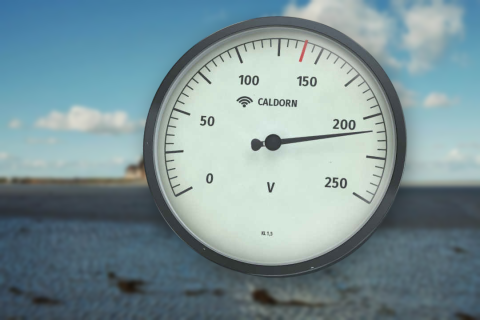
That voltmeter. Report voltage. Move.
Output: 210 V
